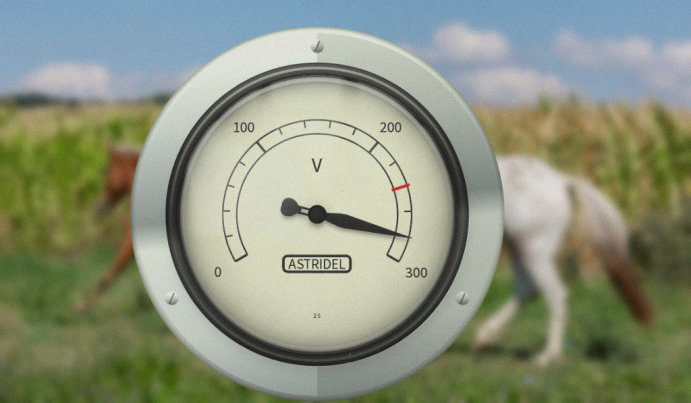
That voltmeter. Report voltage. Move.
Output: 280 V
